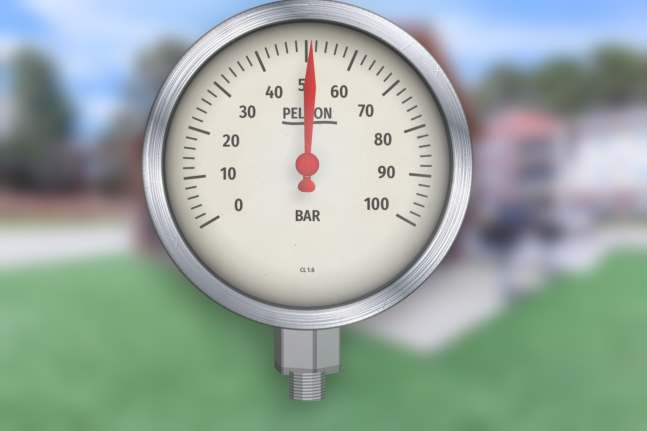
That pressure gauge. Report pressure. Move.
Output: 51 bar
